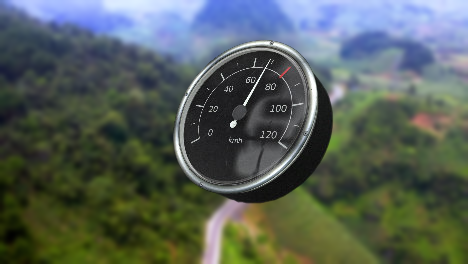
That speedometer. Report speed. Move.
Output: 70 km/h
